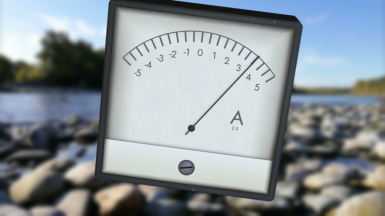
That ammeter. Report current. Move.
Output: 3.5 A
